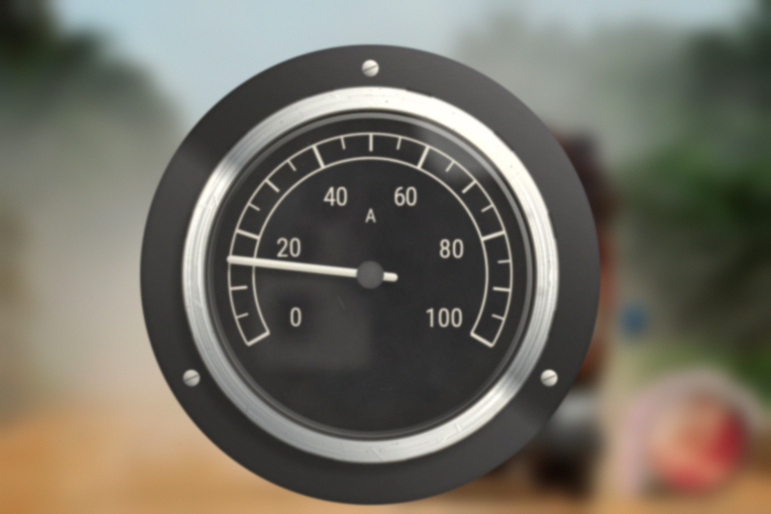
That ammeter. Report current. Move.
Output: 15 A
